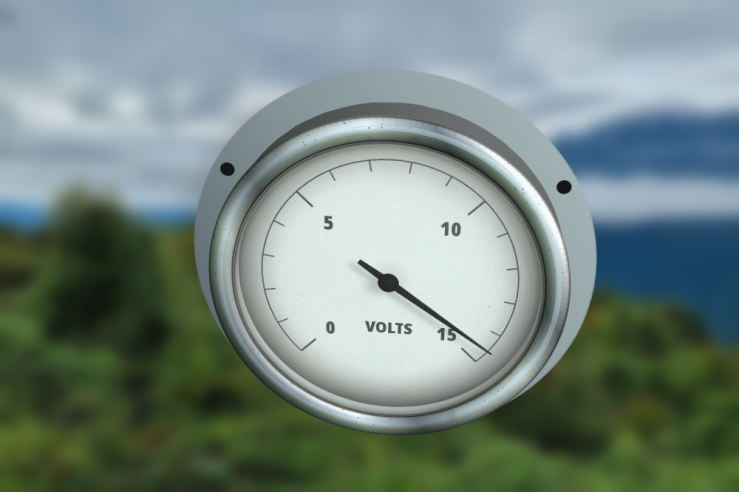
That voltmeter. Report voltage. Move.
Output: 14.5 V
